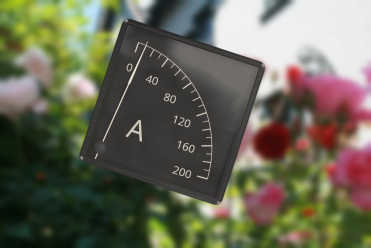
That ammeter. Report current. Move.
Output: 10 A
